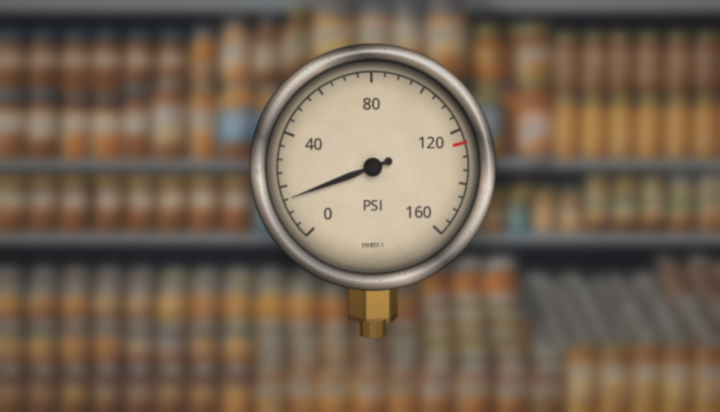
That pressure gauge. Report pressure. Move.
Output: 15 psi
